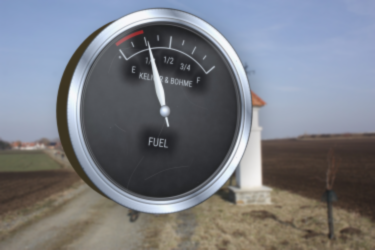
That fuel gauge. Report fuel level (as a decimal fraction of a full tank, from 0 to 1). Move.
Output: 0.25
